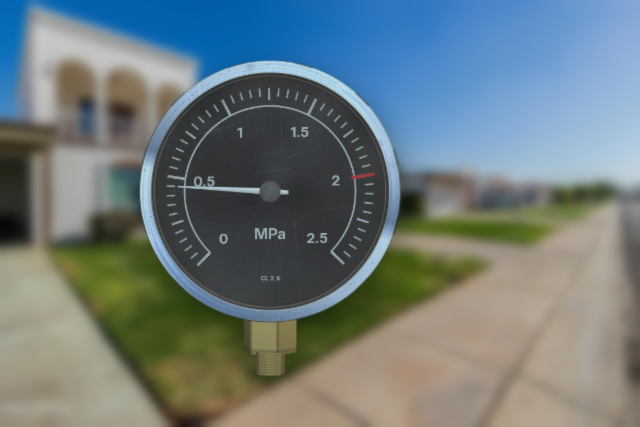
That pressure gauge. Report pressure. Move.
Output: 0.45 MPa
